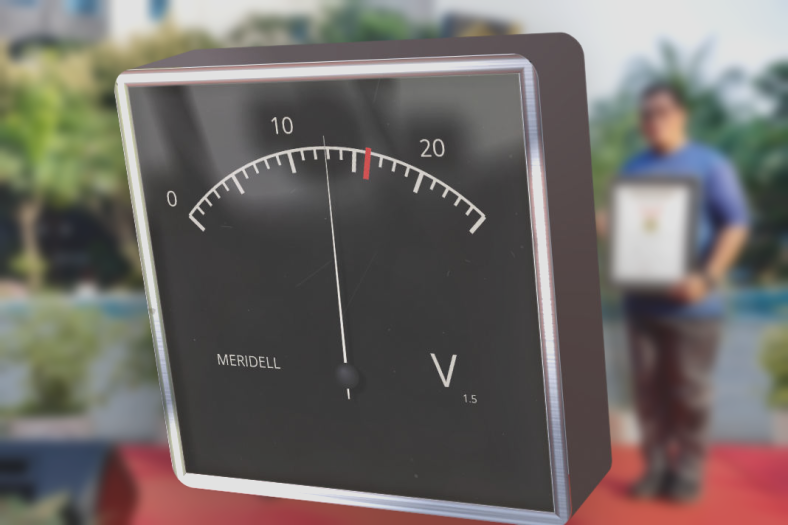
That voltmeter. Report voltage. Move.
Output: 13 V
